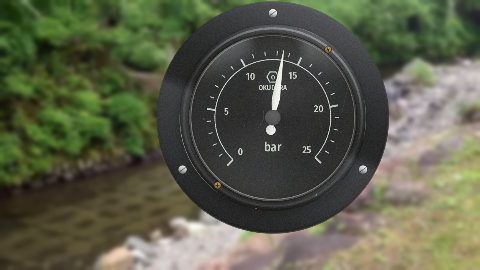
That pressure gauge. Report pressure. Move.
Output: 13.5 bar
